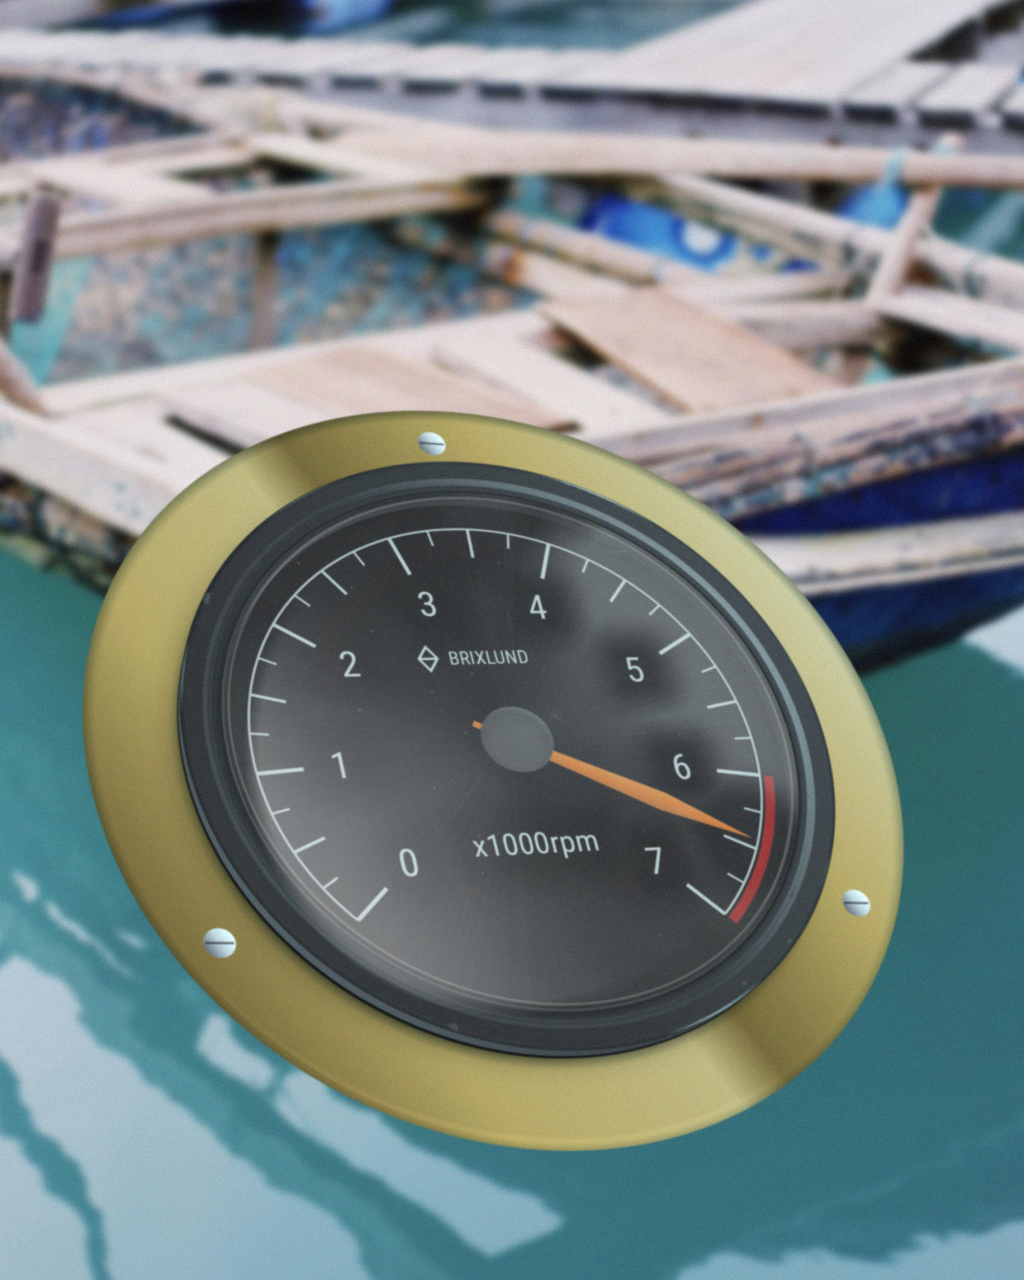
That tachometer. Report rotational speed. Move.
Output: 6500 rpm
